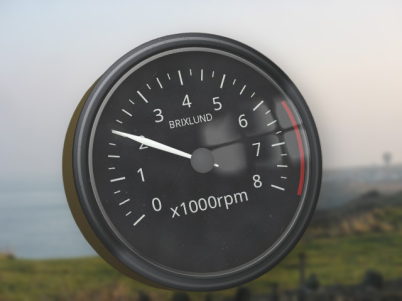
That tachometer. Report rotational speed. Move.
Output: 2000 rpm
